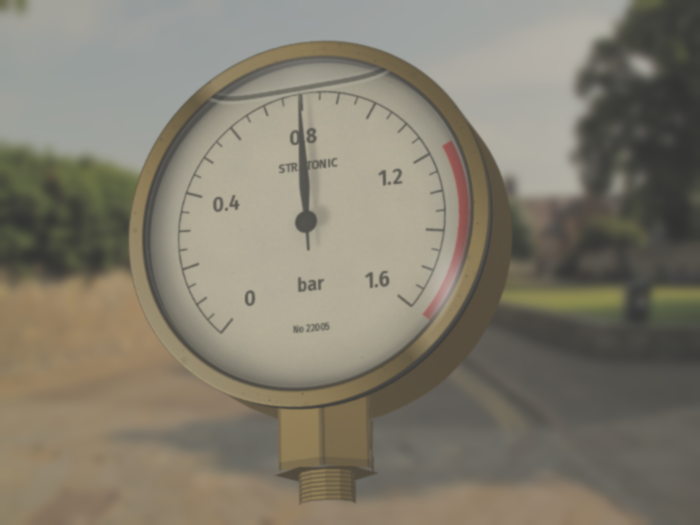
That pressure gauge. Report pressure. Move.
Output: 0.8 bar
